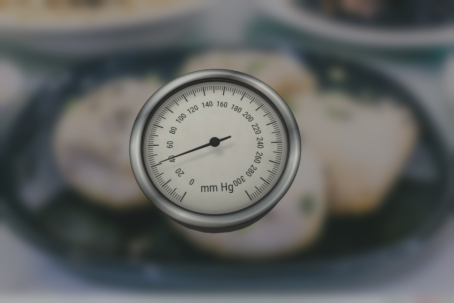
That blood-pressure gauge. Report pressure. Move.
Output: 40 mmHg
